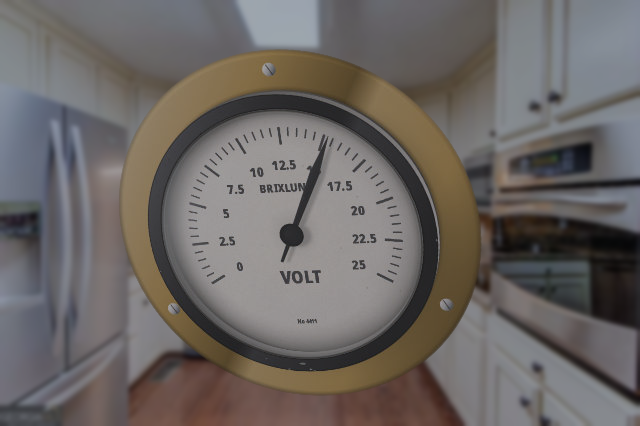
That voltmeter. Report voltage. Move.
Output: 15.25 V
